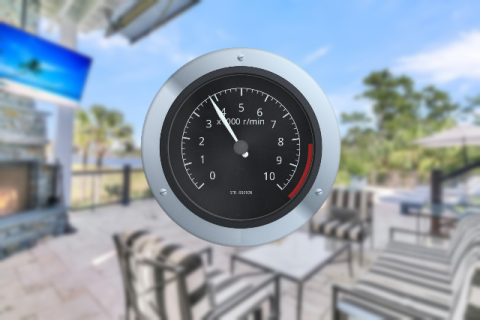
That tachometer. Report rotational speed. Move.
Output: 3800 rpm
